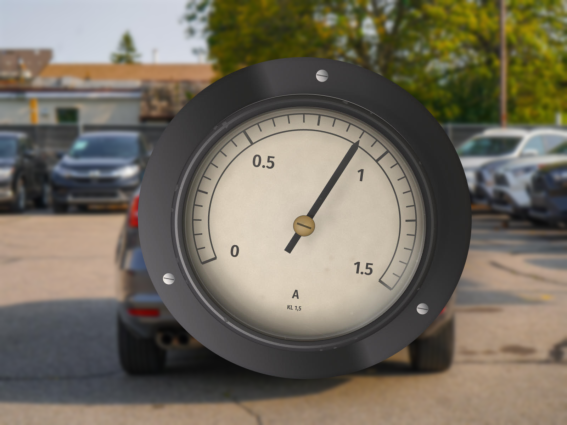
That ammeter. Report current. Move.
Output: 0.9 A
